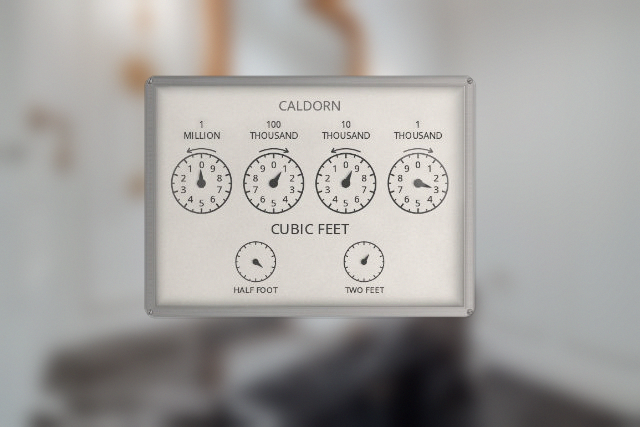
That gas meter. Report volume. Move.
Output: 9300 ft³
